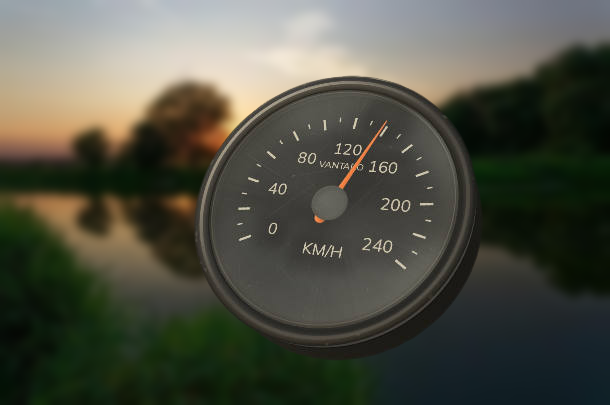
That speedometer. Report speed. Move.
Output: 140 km/h
